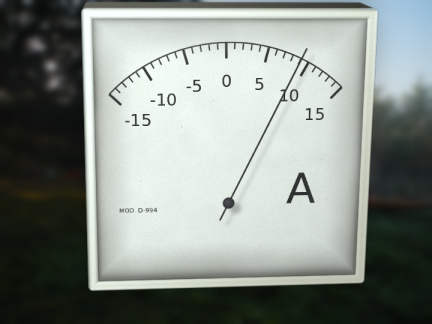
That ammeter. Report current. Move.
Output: 9 A
